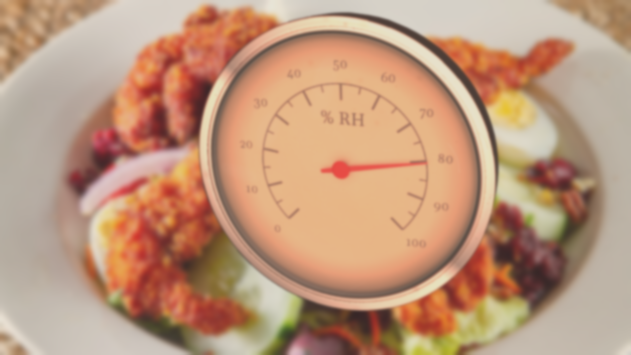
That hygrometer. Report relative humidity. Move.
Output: 80 %
